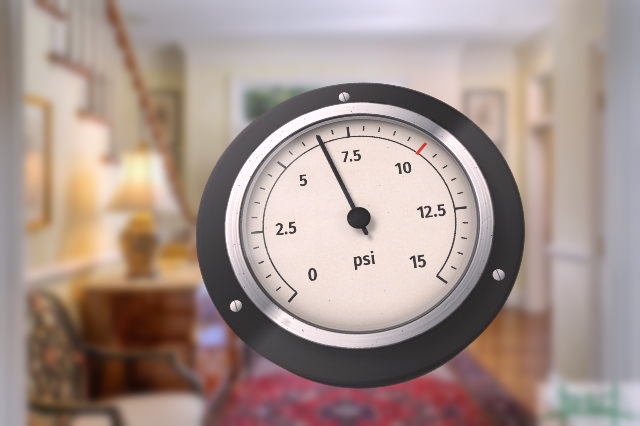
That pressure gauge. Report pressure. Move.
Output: 6.5 psi
